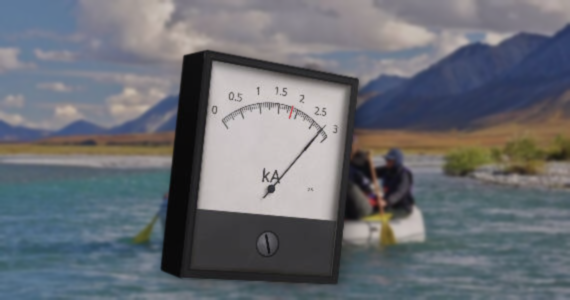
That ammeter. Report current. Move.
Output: 2.75 kA
